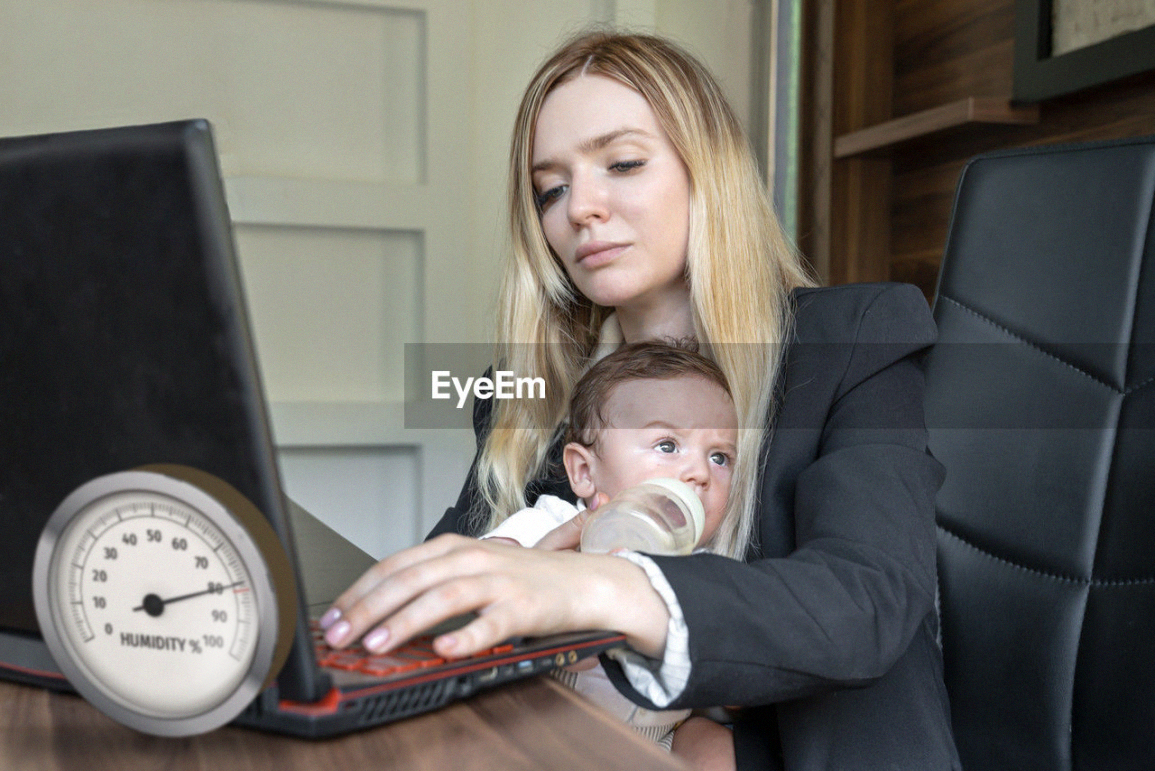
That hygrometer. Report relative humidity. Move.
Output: 80 %
